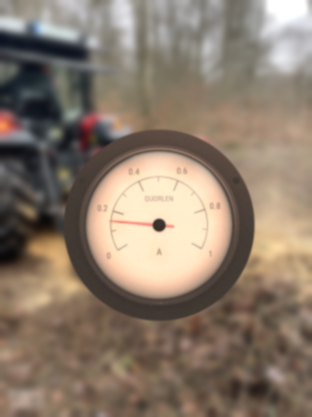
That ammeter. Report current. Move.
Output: 0.15 A
